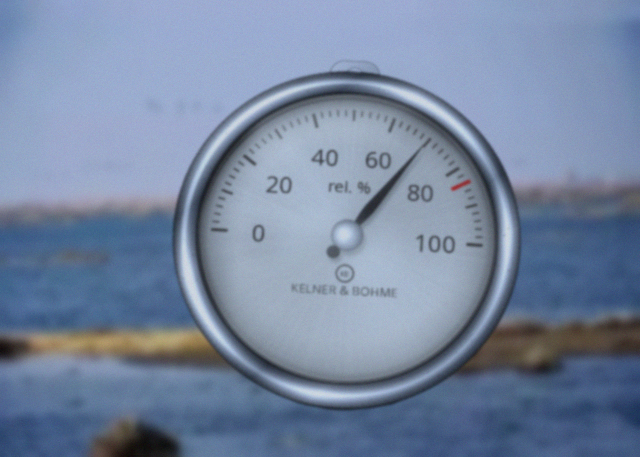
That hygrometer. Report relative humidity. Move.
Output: 70 %
